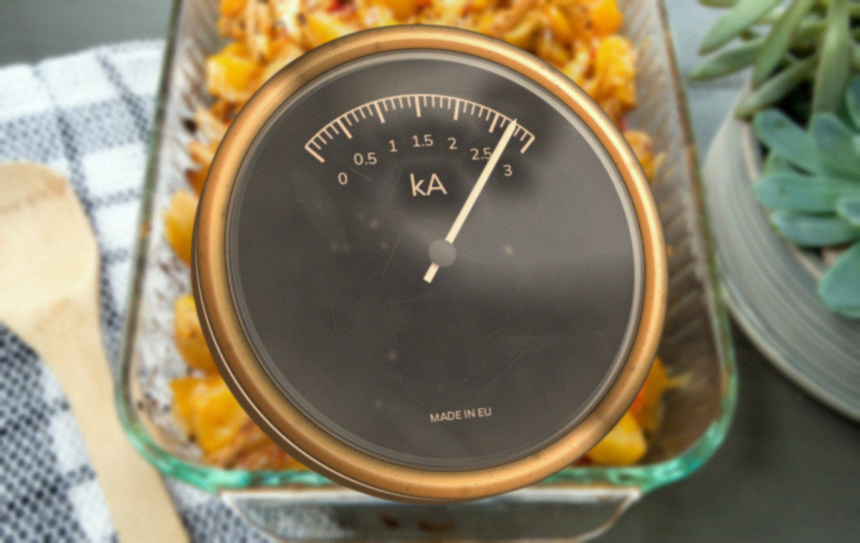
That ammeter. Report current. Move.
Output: 2.7 kA
